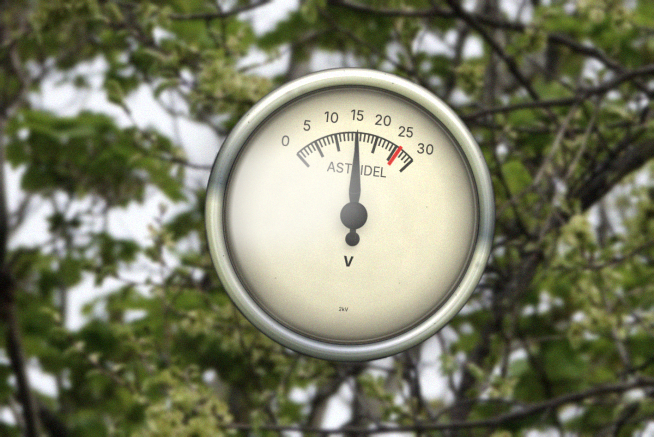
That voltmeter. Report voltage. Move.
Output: 15 V
